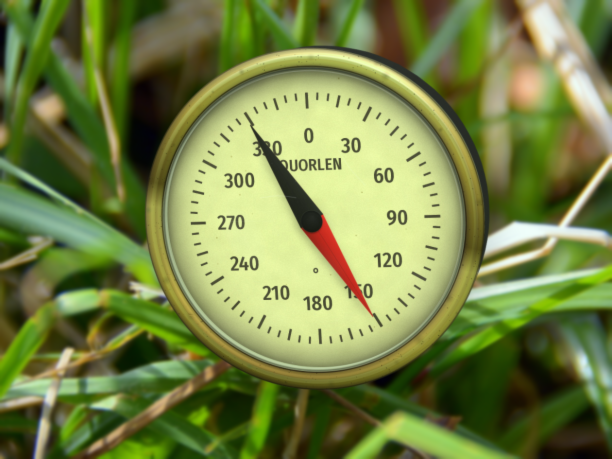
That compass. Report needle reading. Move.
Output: 150 °
